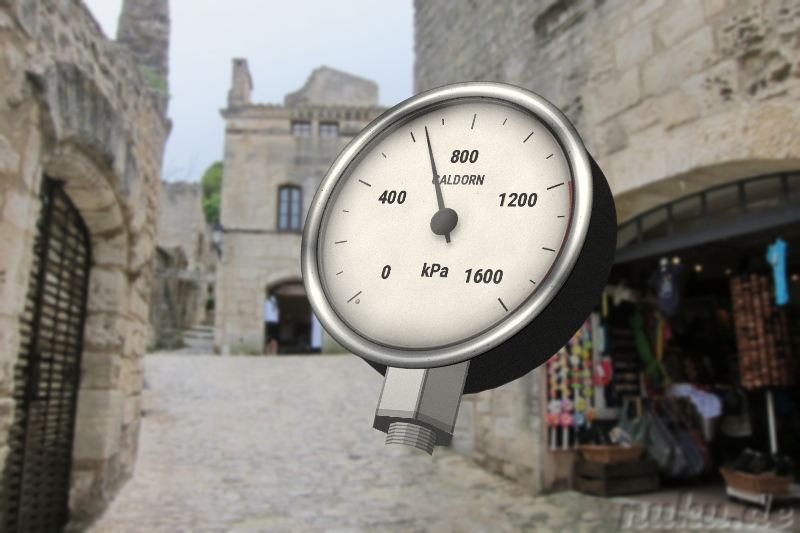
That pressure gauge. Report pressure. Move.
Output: 650 kPa
